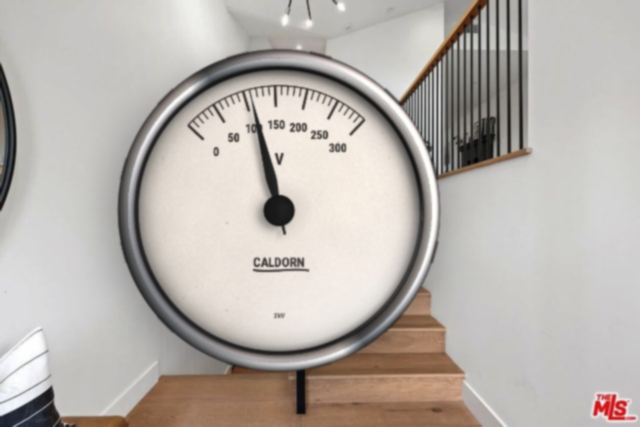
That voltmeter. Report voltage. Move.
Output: 110 V
